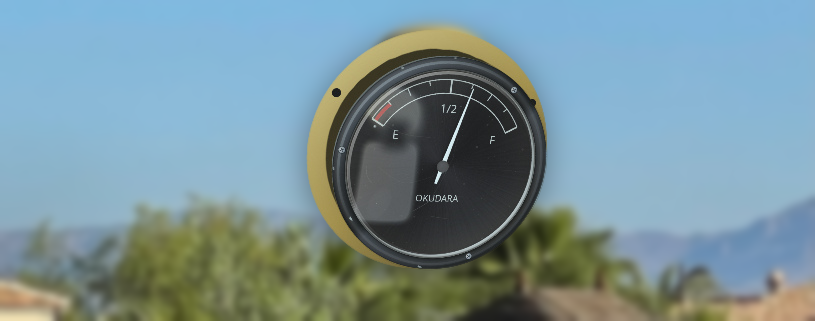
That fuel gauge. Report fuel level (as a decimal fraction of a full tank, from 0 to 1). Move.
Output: 0.625
